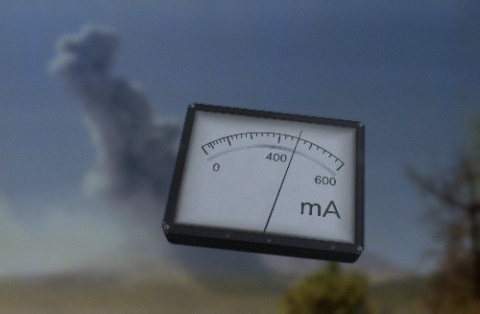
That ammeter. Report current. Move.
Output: 460 mA
